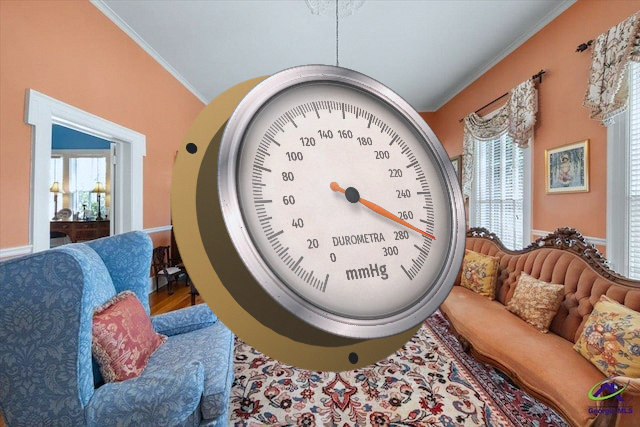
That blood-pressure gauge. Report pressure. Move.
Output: 270 mmHg
